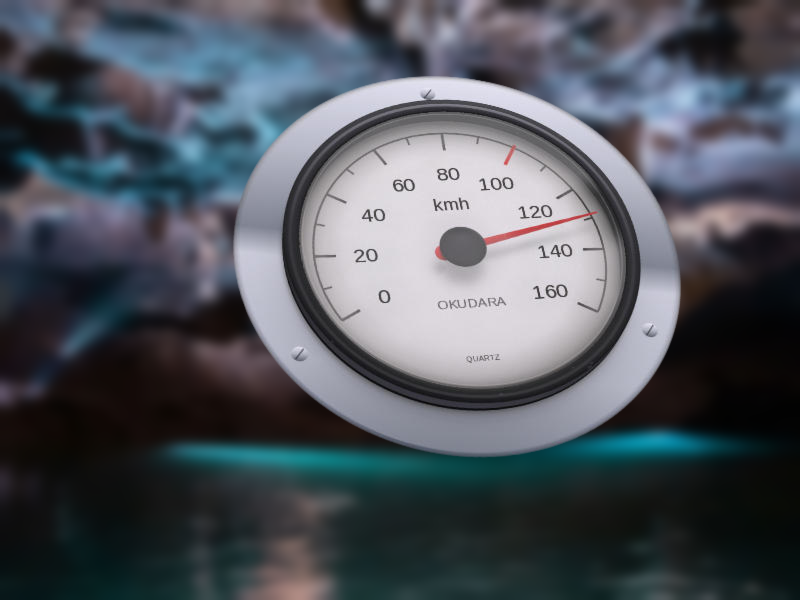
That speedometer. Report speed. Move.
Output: 130 km/h
